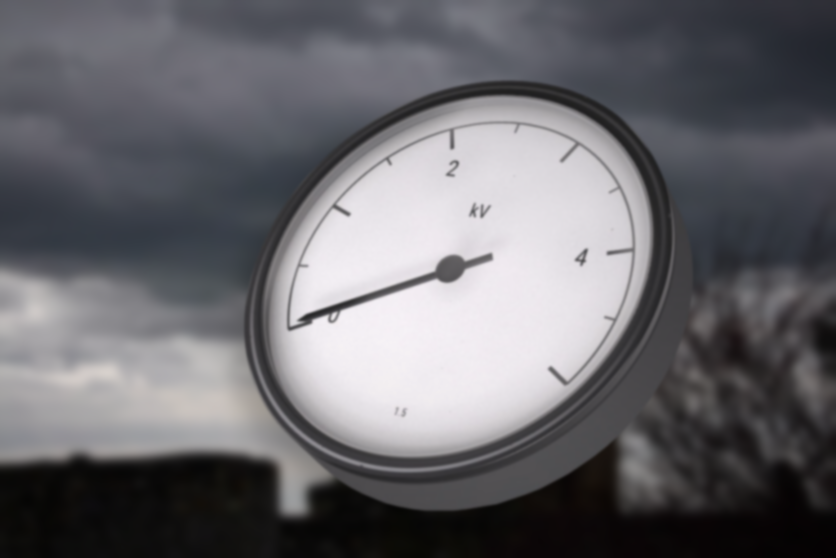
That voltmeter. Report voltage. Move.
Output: 0 kV
